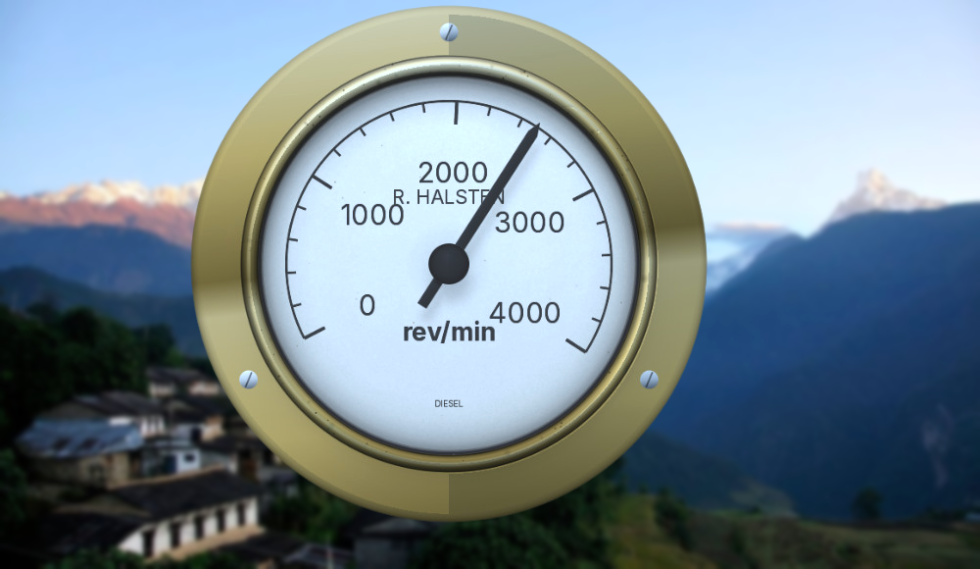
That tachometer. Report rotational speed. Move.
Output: 2500 rpm
